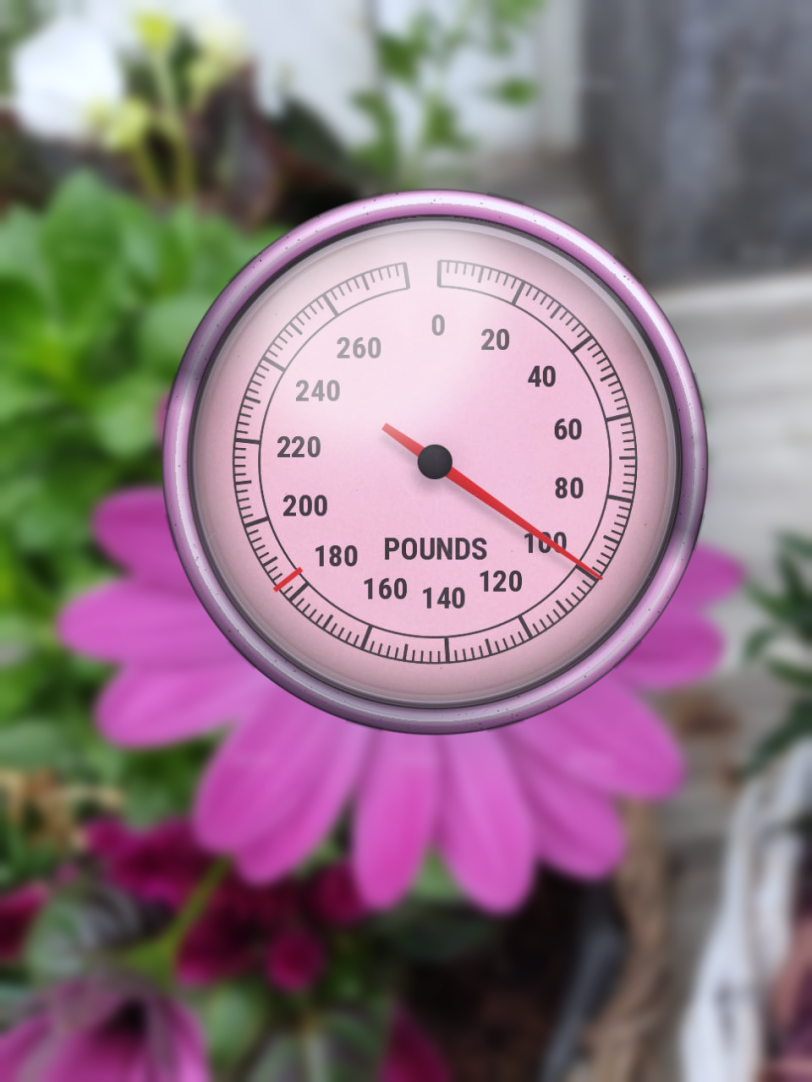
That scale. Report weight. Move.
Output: 99 lb
